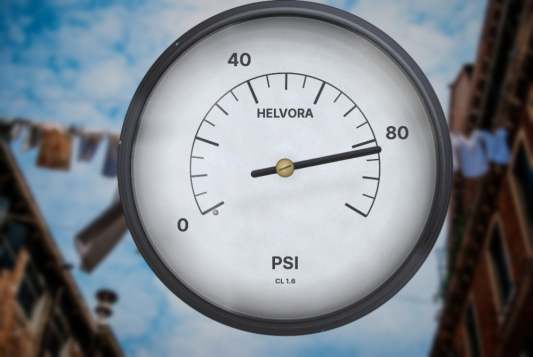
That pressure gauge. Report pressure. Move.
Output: 82.5 psi
